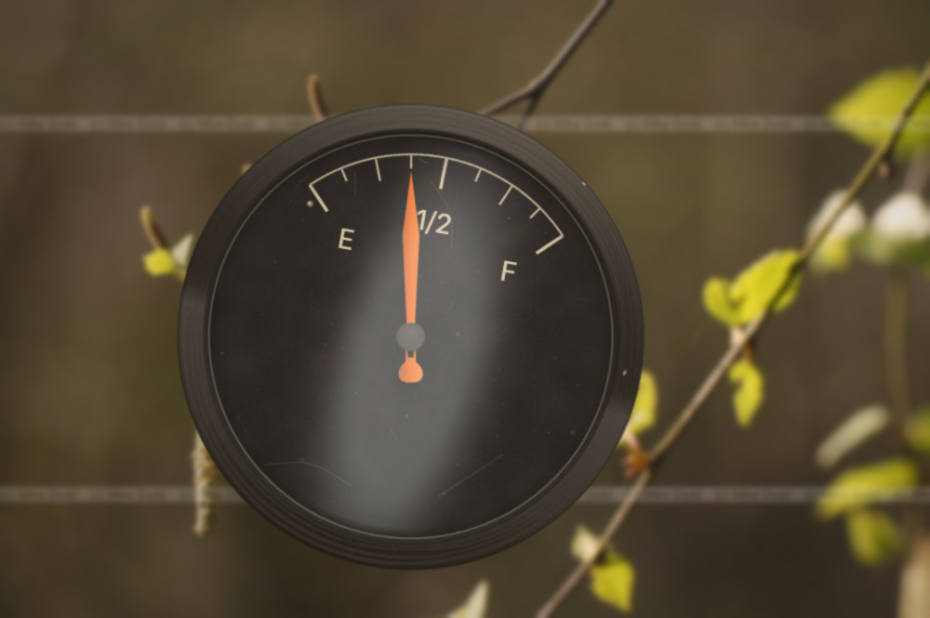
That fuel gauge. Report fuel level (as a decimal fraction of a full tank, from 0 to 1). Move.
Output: 0.375
